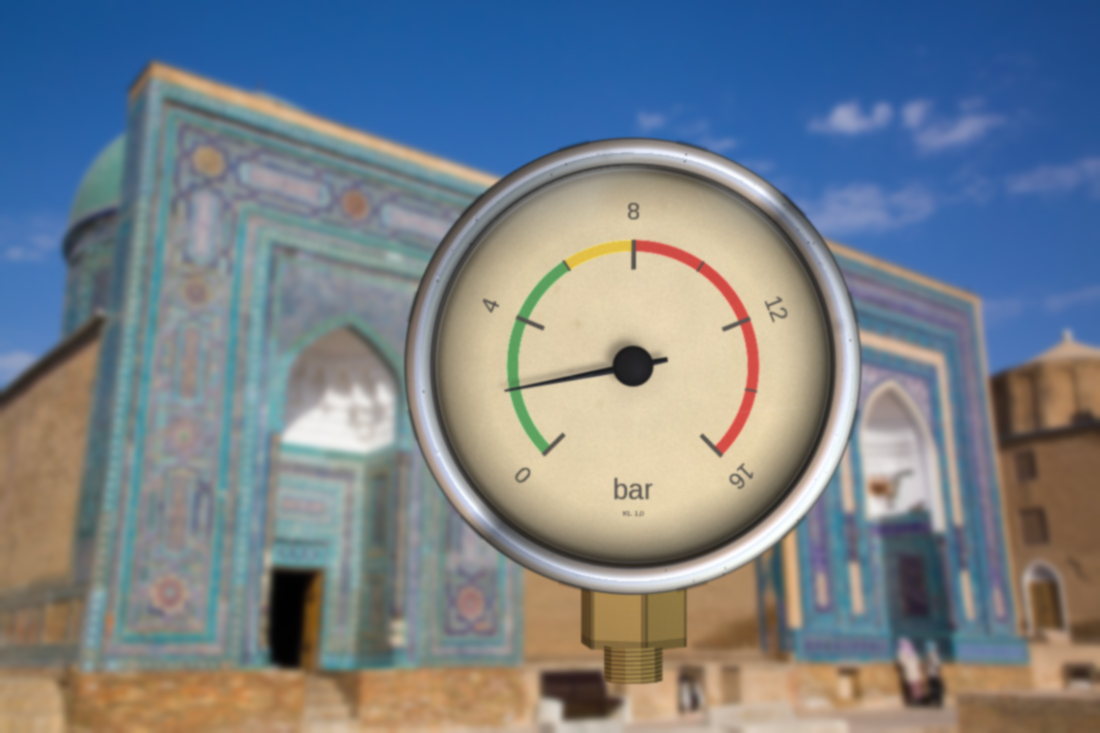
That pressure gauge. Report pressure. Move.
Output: 2 bar
